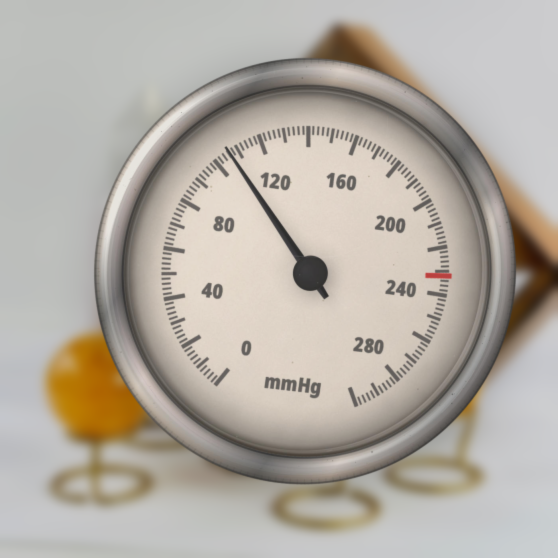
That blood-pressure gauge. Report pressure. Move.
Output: 106 mmHg
